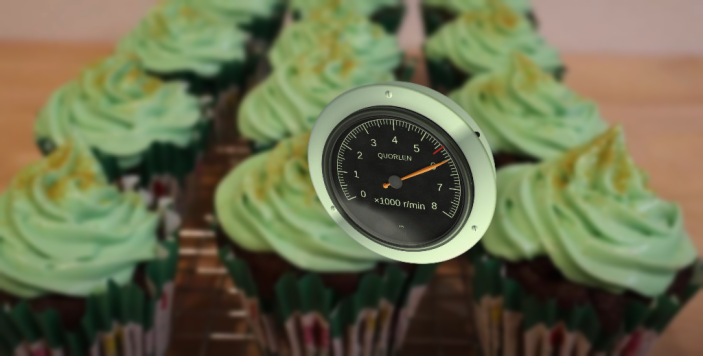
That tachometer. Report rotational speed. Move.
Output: 6000 rpm
